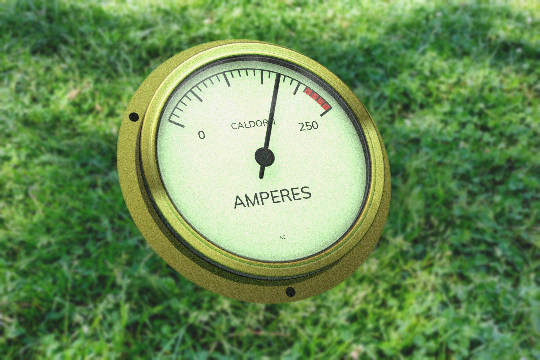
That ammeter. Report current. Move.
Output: 170 A
